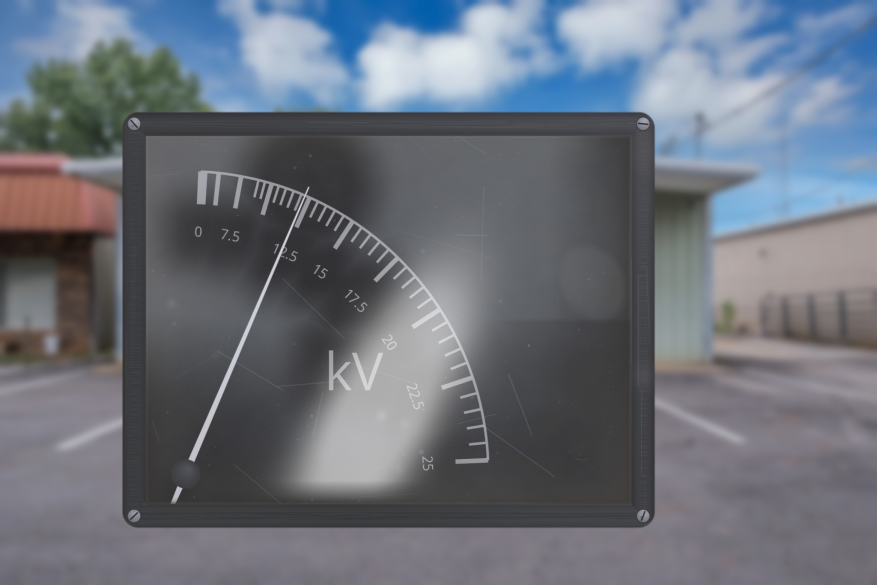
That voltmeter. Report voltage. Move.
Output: 12.25 kV
